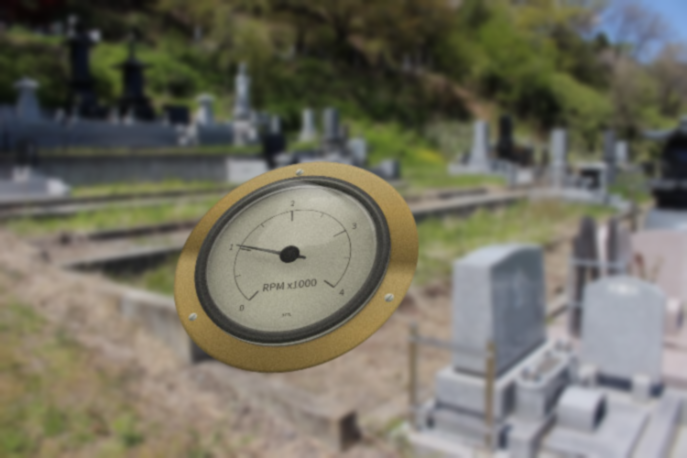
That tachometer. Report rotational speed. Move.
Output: 1000 rpm
